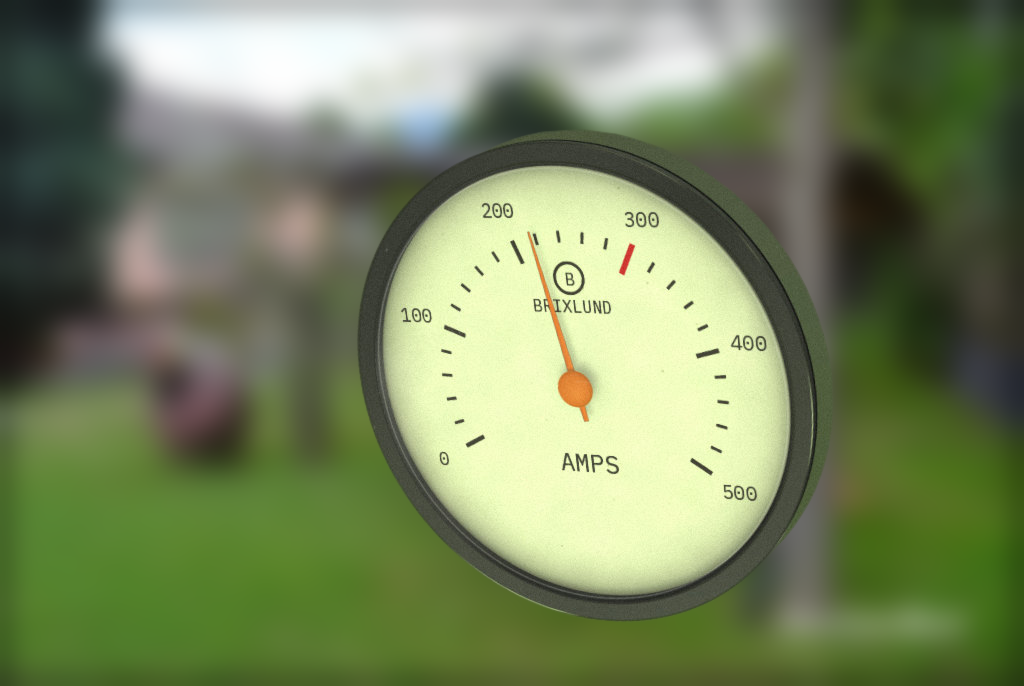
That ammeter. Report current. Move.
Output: 220 A
